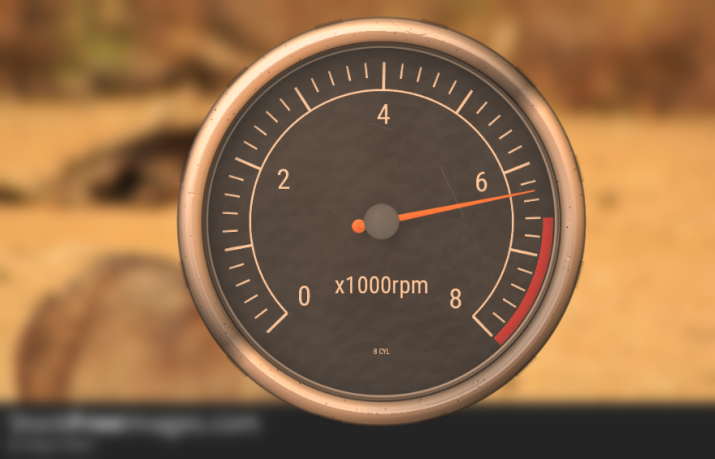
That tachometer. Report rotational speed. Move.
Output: 6300 rpm
